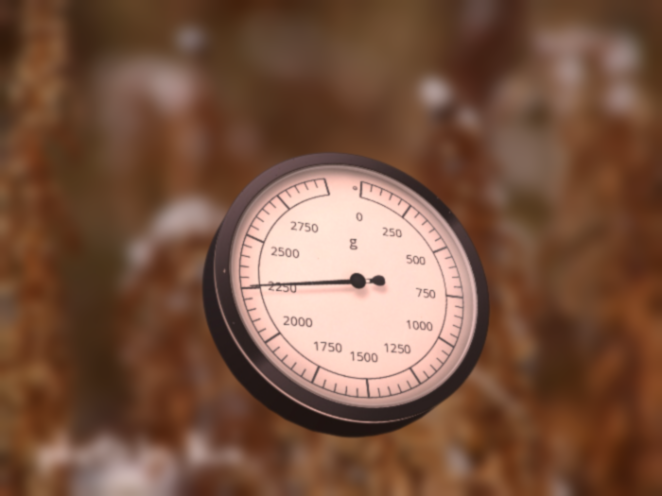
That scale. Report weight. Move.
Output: 2250 g
